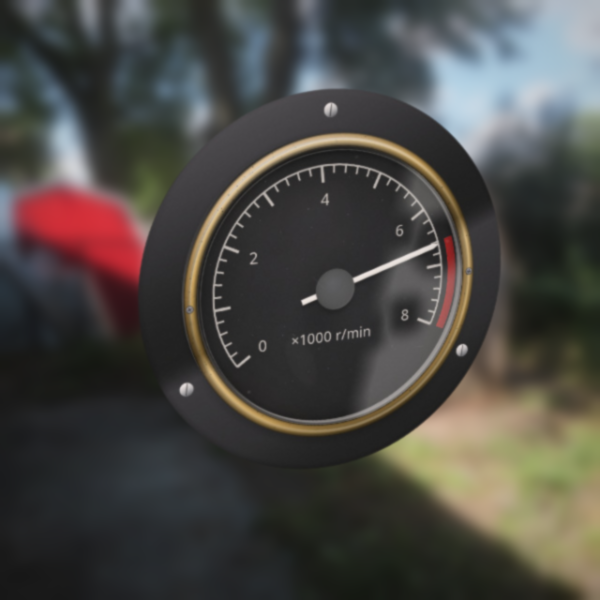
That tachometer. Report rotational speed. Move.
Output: 6600 rpm
